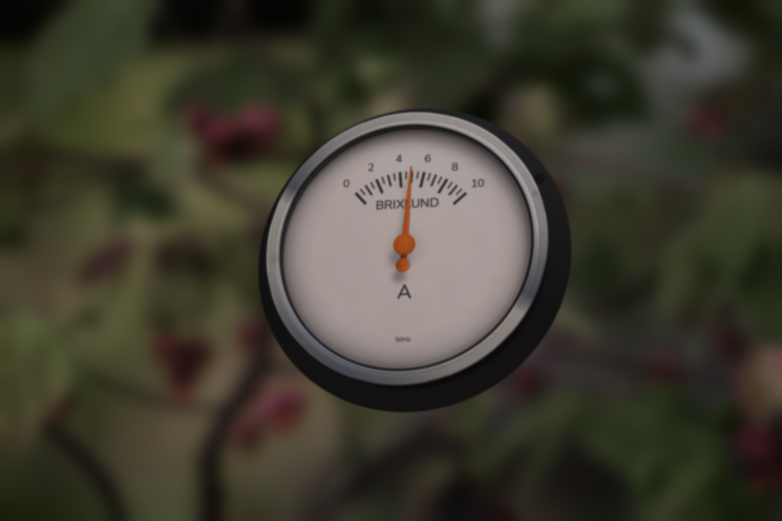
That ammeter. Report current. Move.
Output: 5 A
